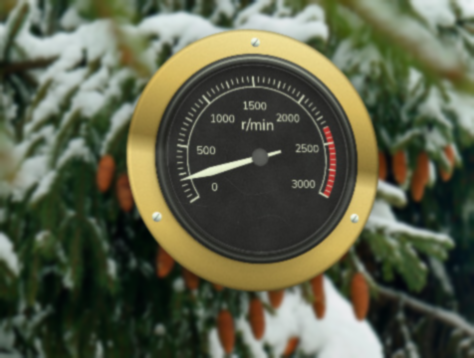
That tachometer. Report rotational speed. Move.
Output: 200 rpm
